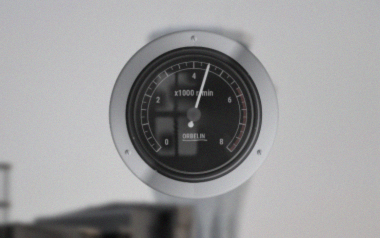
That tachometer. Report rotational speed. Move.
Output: 4500 rpm
